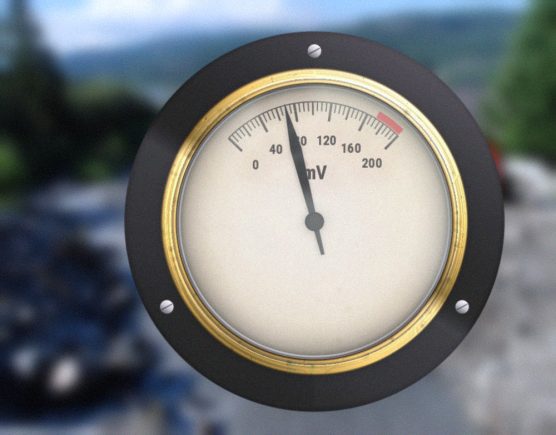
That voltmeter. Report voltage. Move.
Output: 70 mV
